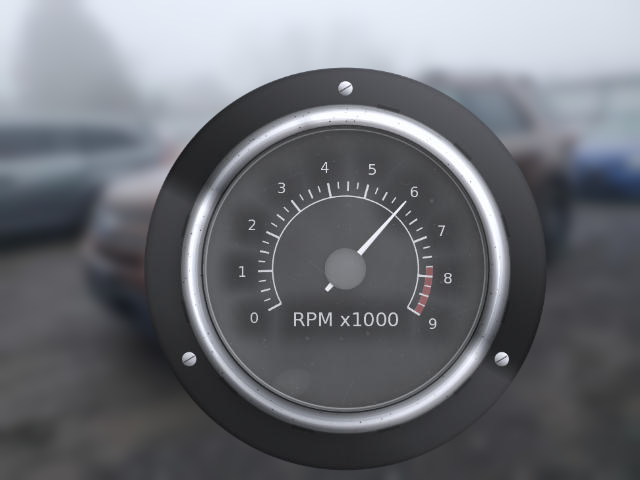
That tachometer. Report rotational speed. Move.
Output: 6000 rpm
